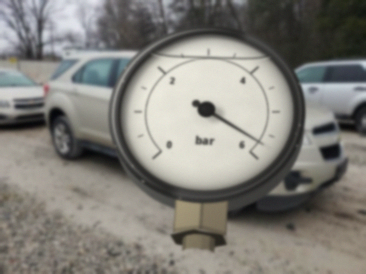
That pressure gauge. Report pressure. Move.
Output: 5.75 bar
